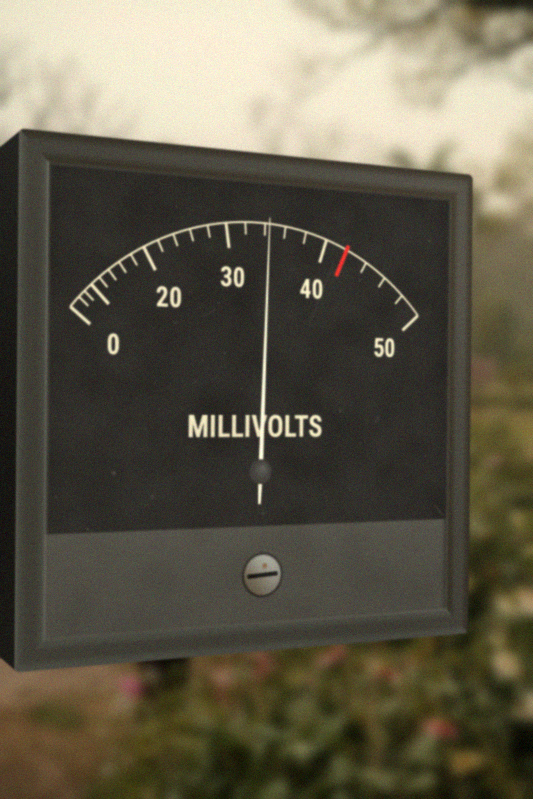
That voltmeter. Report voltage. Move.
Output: 34 mV
